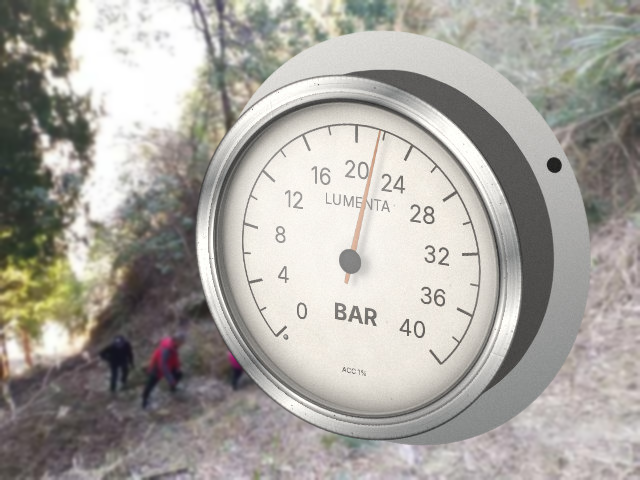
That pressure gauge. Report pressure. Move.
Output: 22 bar
